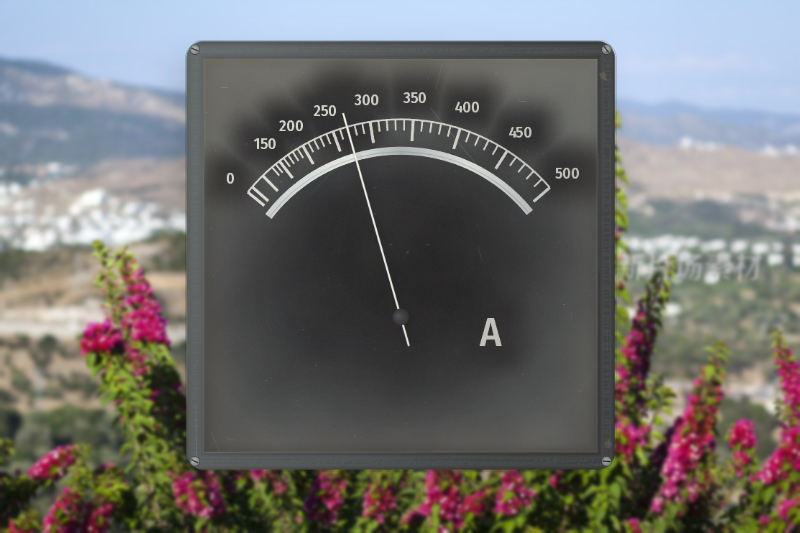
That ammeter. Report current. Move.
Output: 270 A
